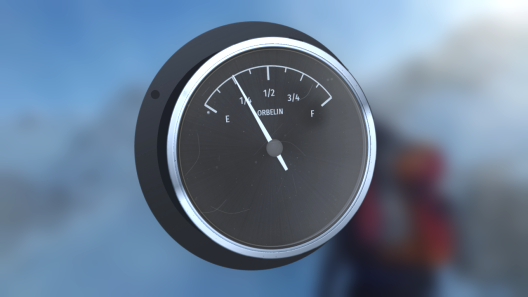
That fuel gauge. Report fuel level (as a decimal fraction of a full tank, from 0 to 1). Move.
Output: 0.25
